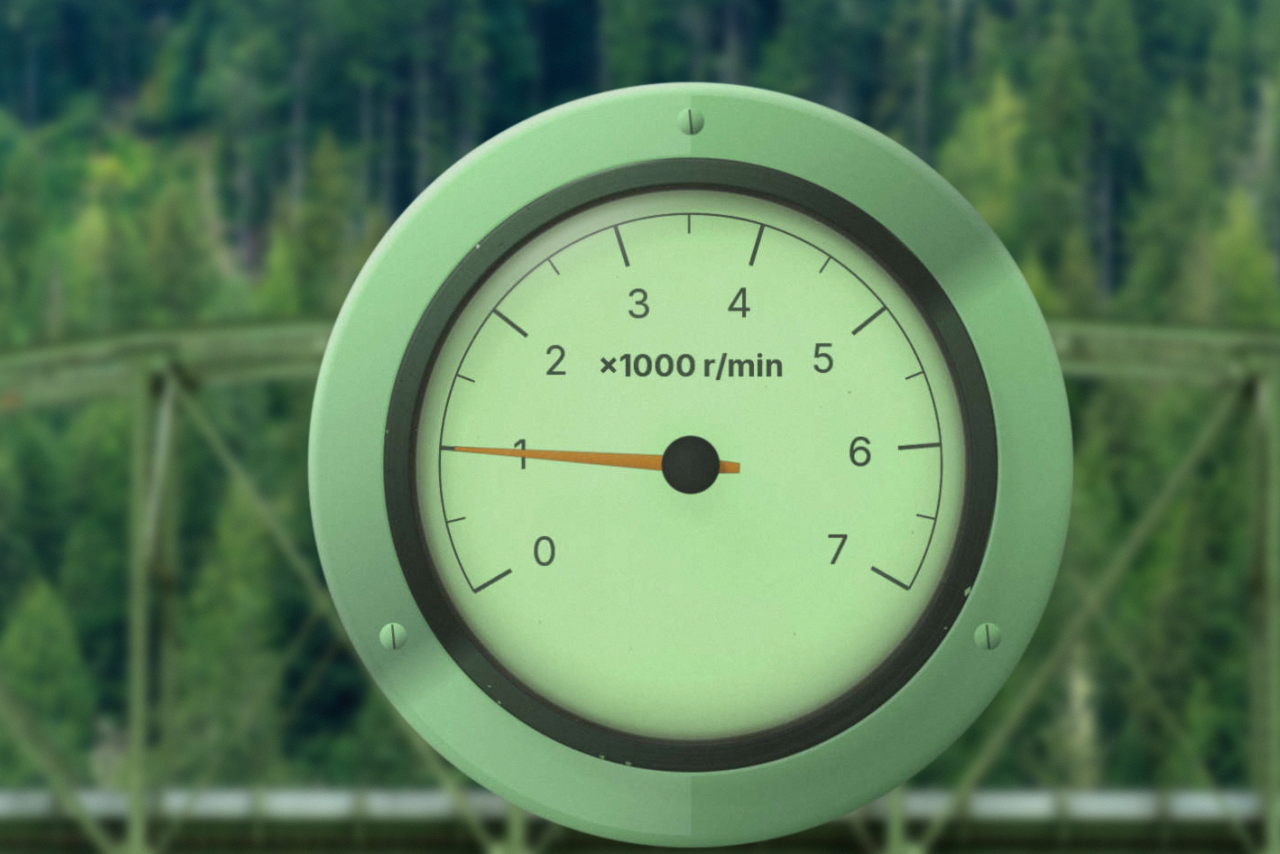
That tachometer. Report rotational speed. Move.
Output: 1000 rpm
